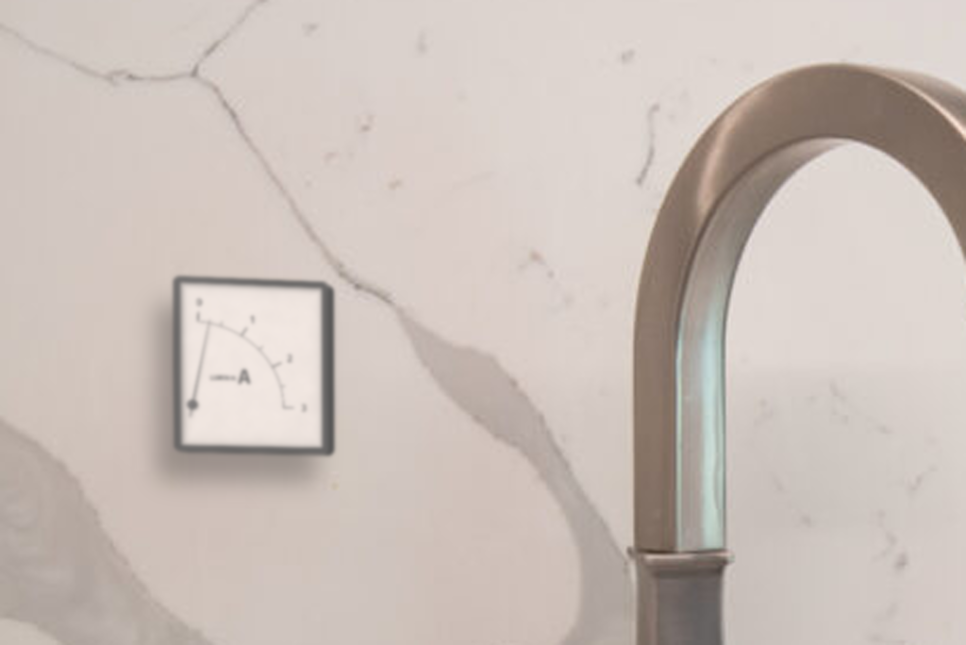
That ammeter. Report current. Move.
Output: 0.25 A
